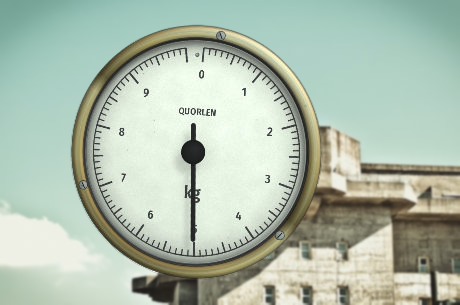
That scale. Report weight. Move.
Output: 5 kg
